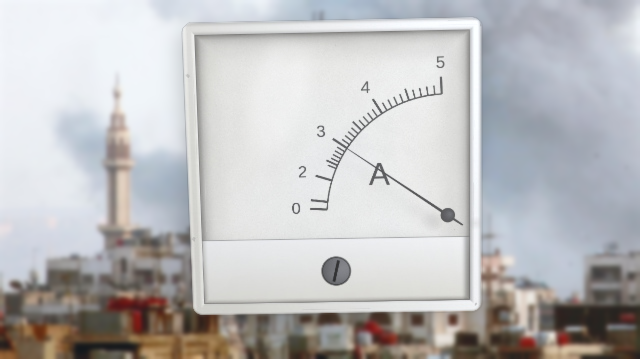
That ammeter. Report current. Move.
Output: 3 A
